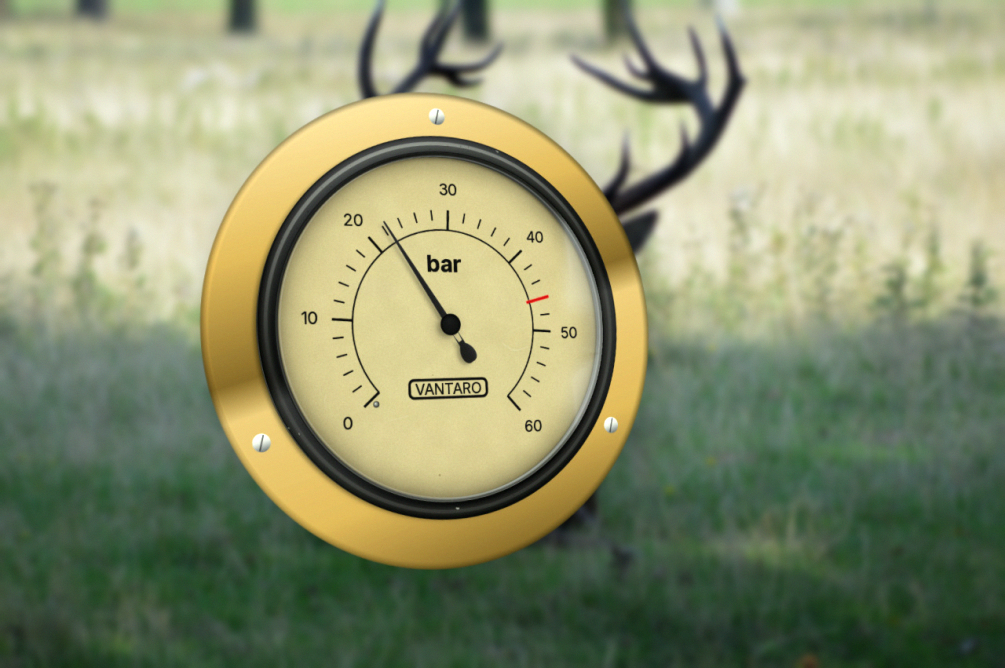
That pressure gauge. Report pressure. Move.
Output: 22 bar
